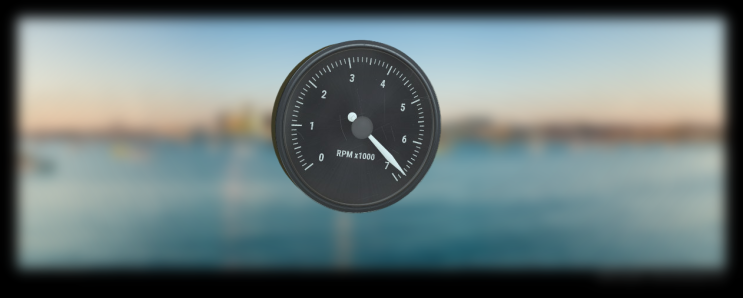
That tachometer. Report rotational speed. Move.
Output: 6800 rpm
